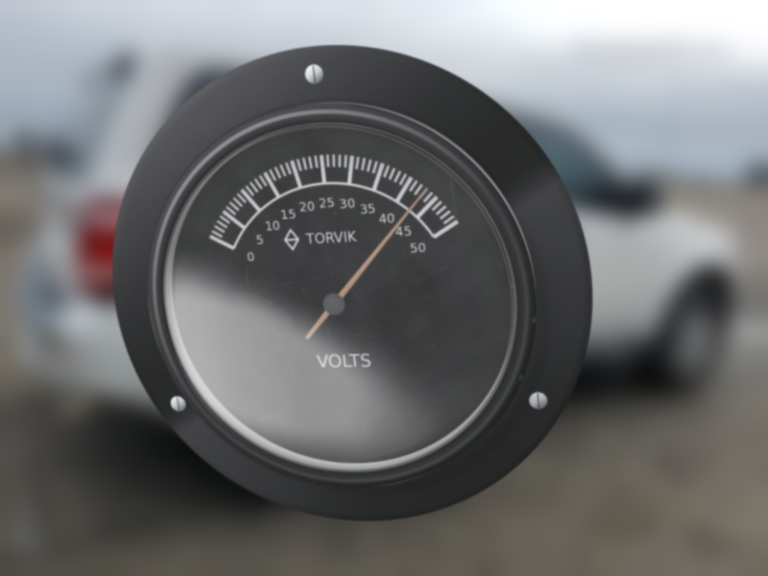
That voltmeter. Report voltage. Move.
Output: 43 V
